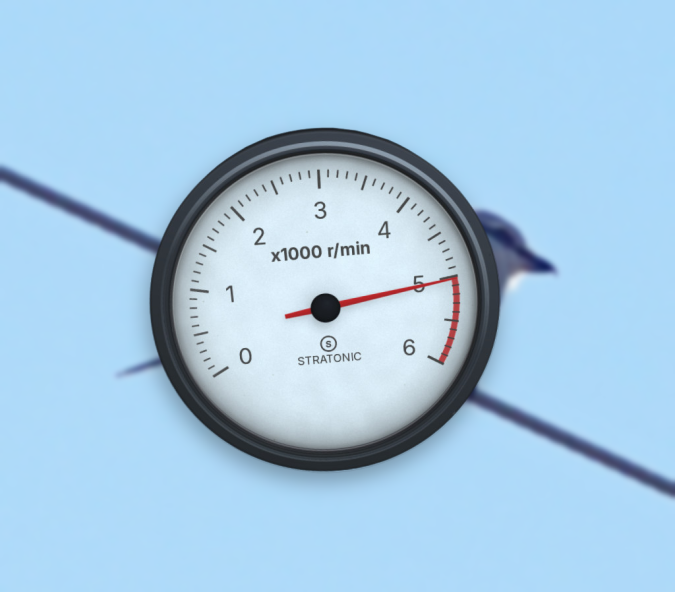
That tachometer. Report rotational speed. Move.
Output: 5000 rpm
